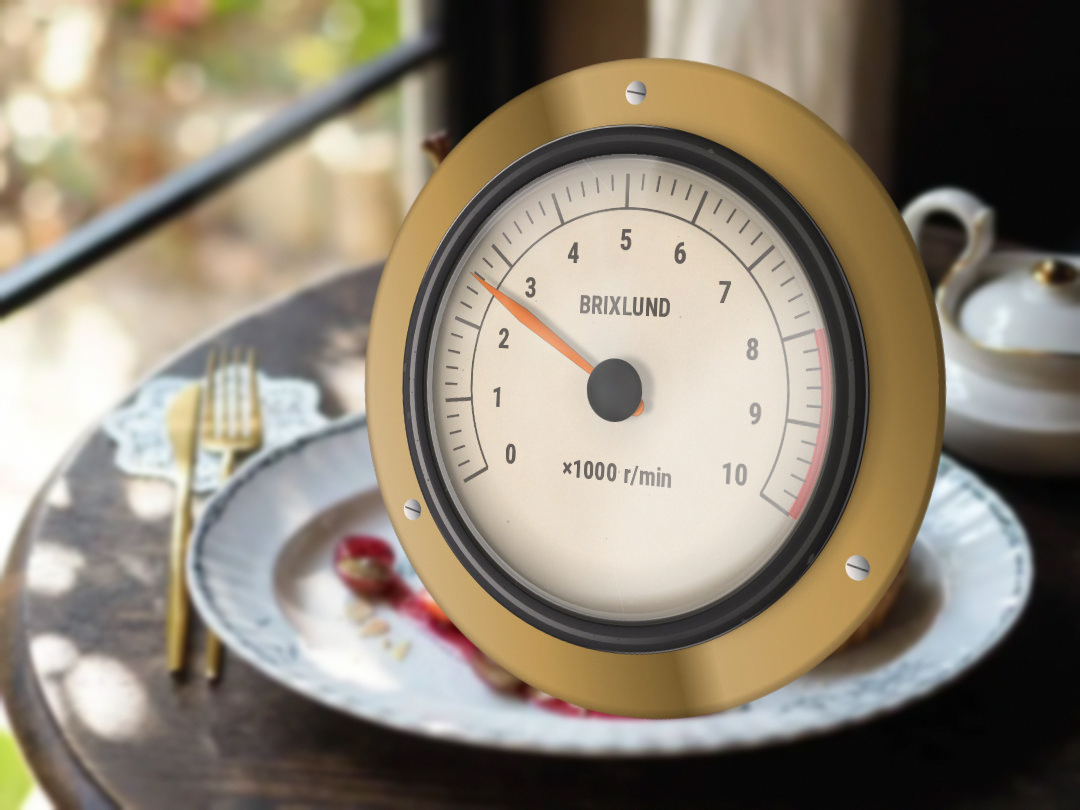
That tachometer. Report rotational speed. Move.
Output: 2600 rpm
